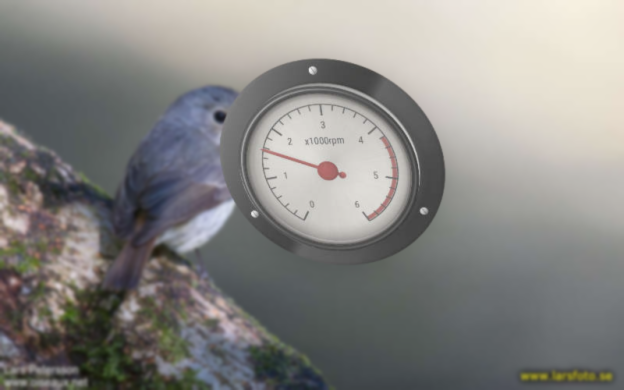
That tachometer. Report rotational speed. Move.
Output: 1600 rpm
